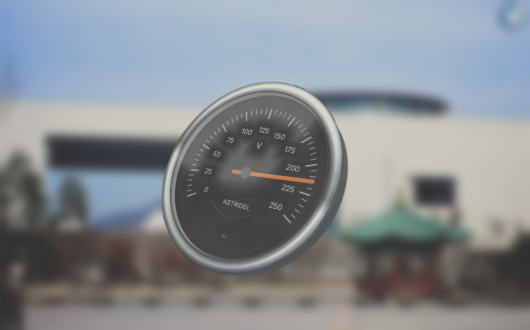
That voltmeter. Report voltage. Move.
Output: 215 V
